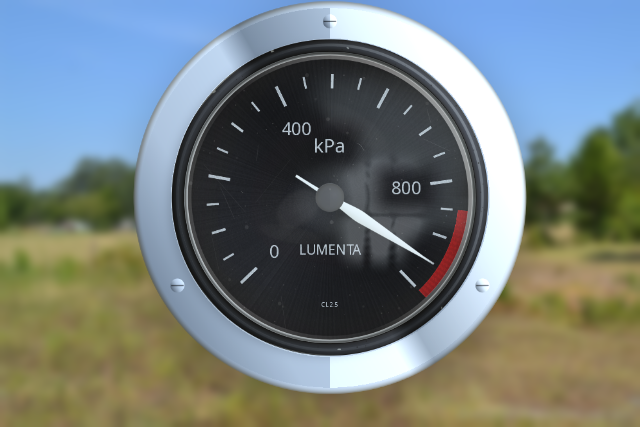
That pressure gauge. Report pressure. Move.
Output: 950 kPa
